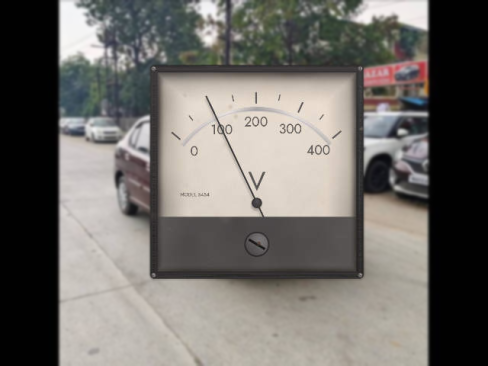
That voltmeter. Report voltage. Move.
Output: 100 V
